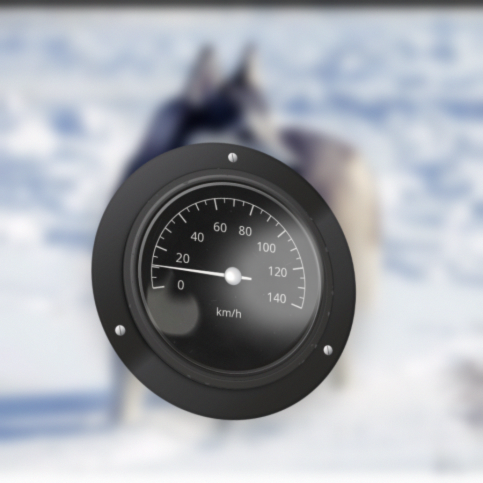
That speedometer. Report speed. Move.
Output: 10 km/h
